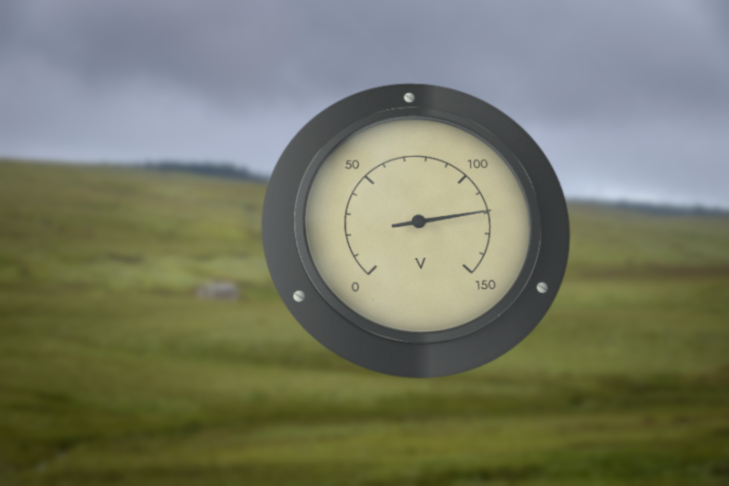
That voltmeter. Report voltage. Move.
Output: 120 V
